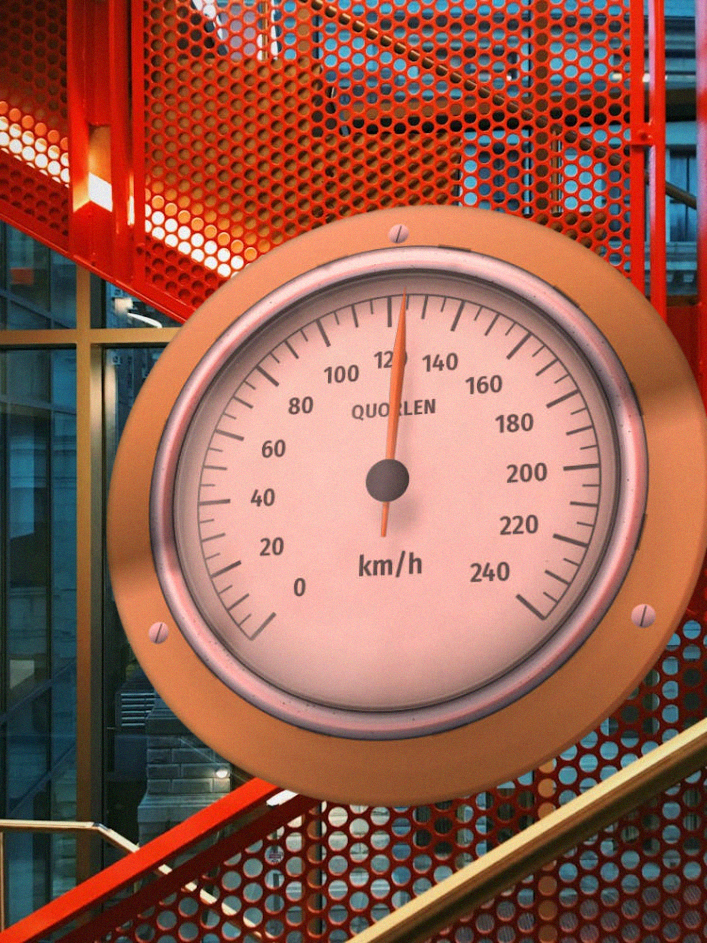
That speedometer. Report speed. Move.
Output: 125 km/h
